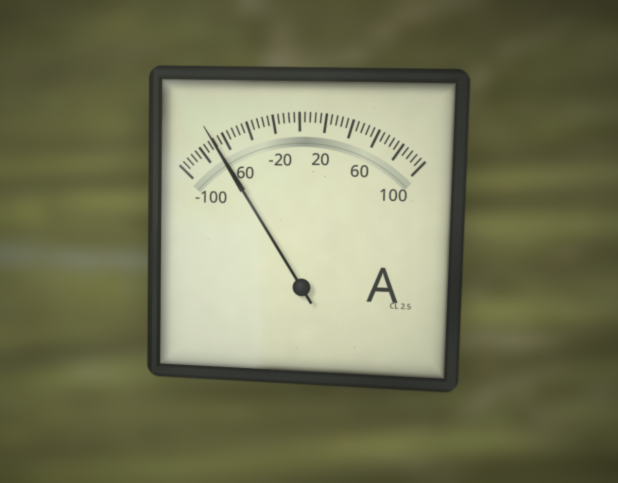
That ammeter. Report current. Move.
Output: -68 A
